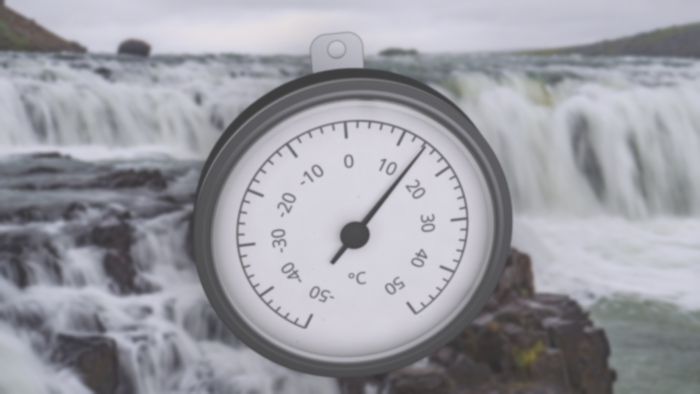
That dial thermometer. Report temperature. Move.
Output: 14 °C
